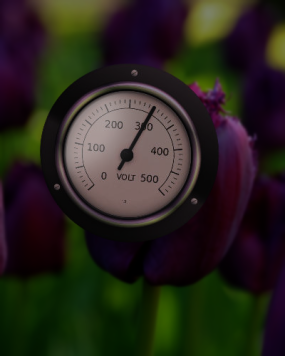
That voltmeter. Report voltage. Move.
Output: 300 V
